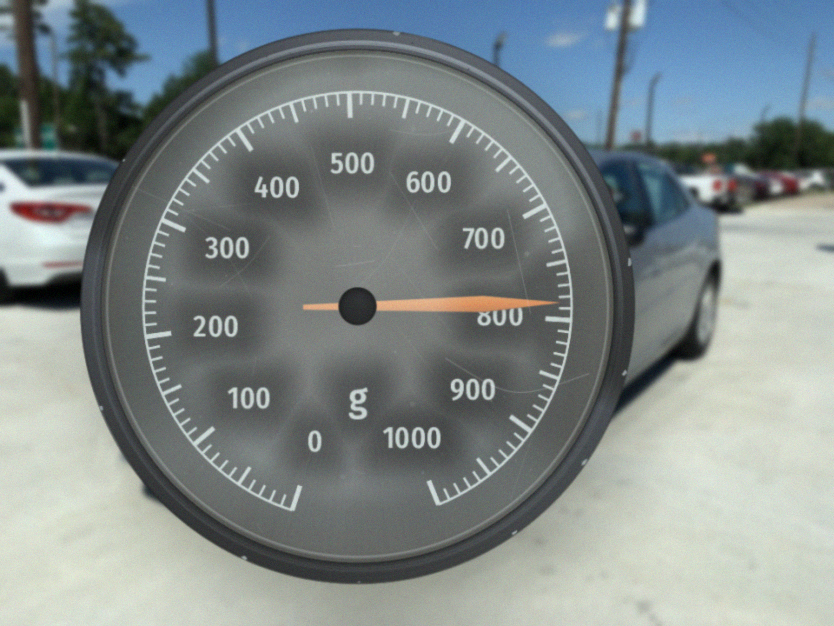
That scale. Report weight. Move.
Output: 785 g
